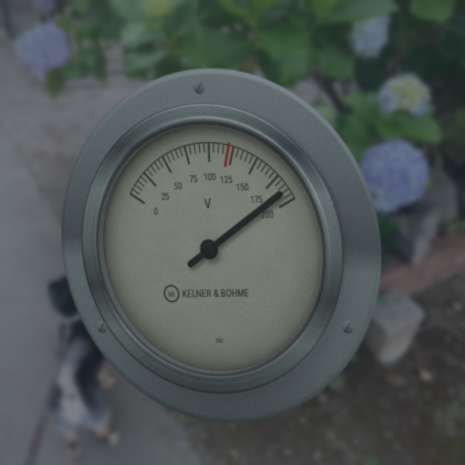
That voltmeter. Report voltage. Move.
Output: 190 V
